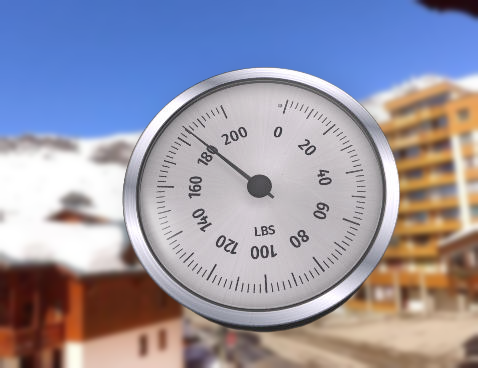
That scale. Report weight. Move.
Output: 184 lb
